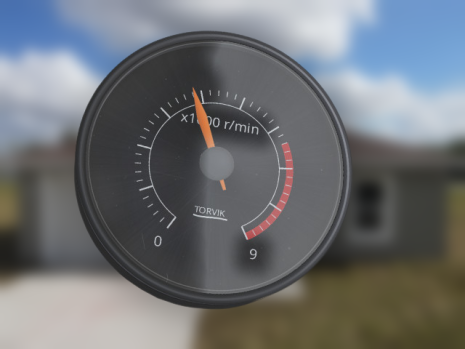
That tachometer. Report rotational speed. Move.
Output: 3800 rpm
